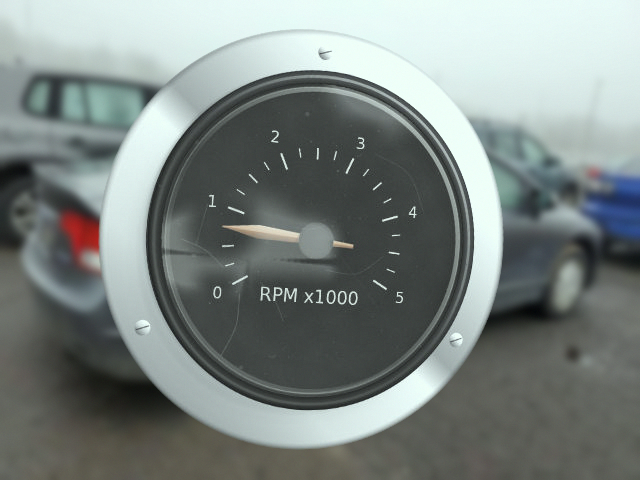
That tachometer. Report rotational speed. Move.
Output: 750 rpm
